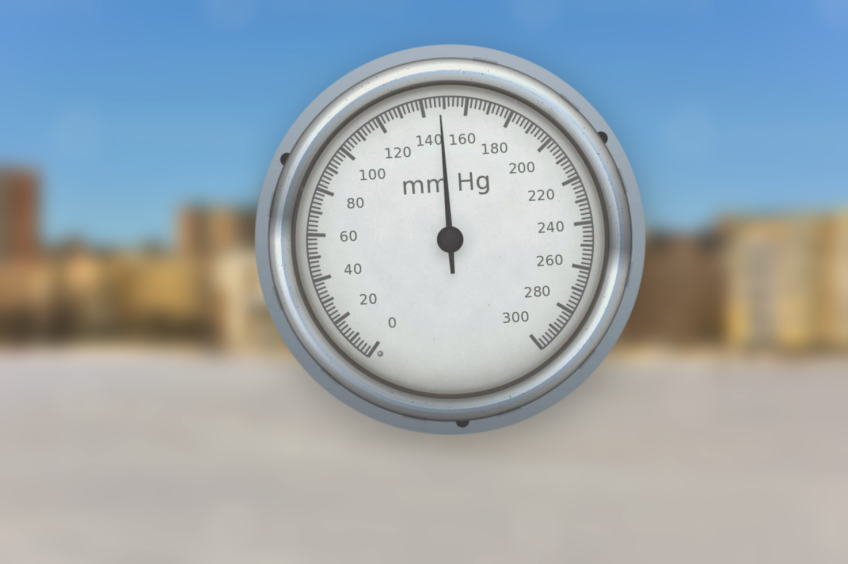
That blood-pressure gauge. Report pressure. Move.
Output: 148 mmHg
